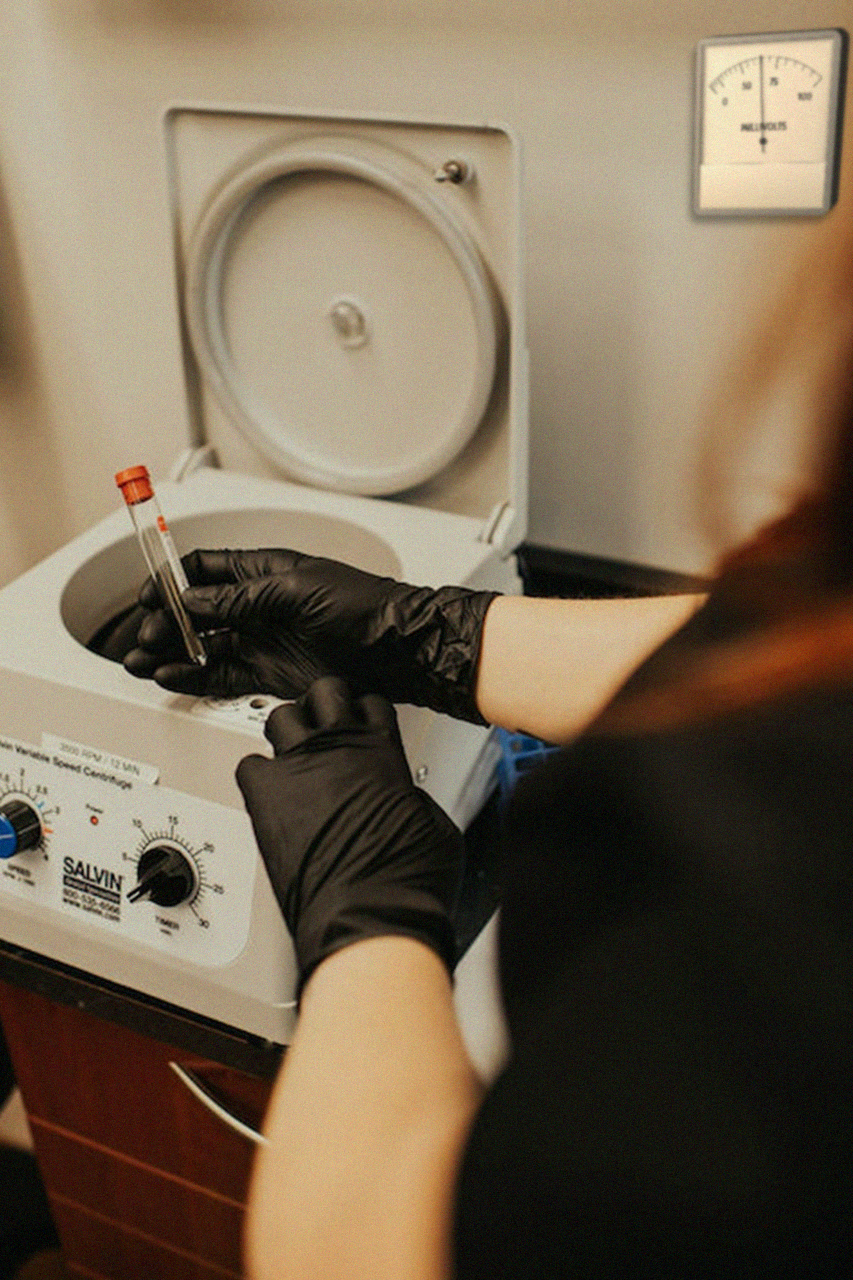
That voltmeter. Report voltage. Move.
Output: 65 mV
